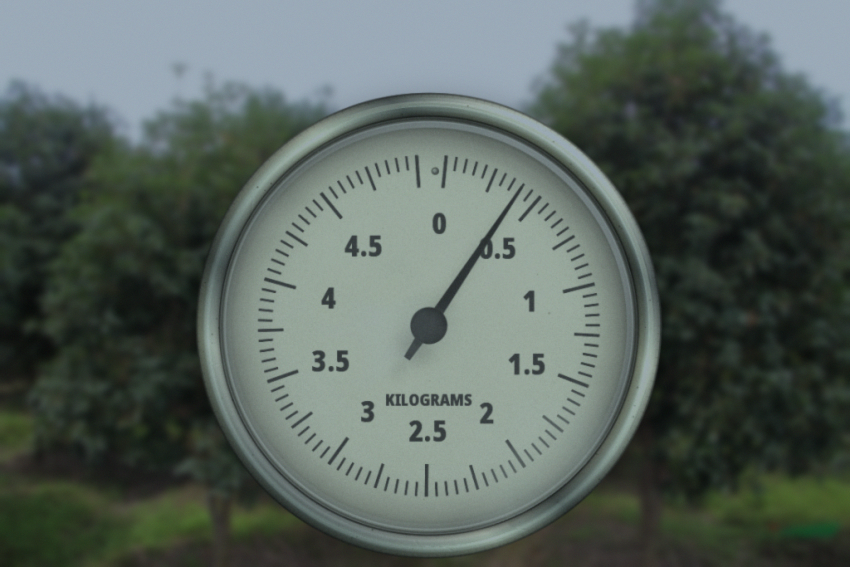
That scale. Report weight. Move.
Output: 0.4 kg
